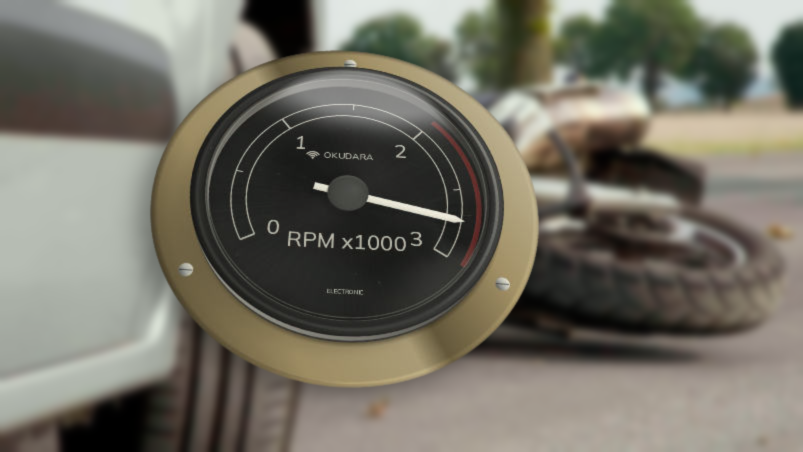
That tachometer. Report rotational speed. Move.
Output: 2750 rpm
